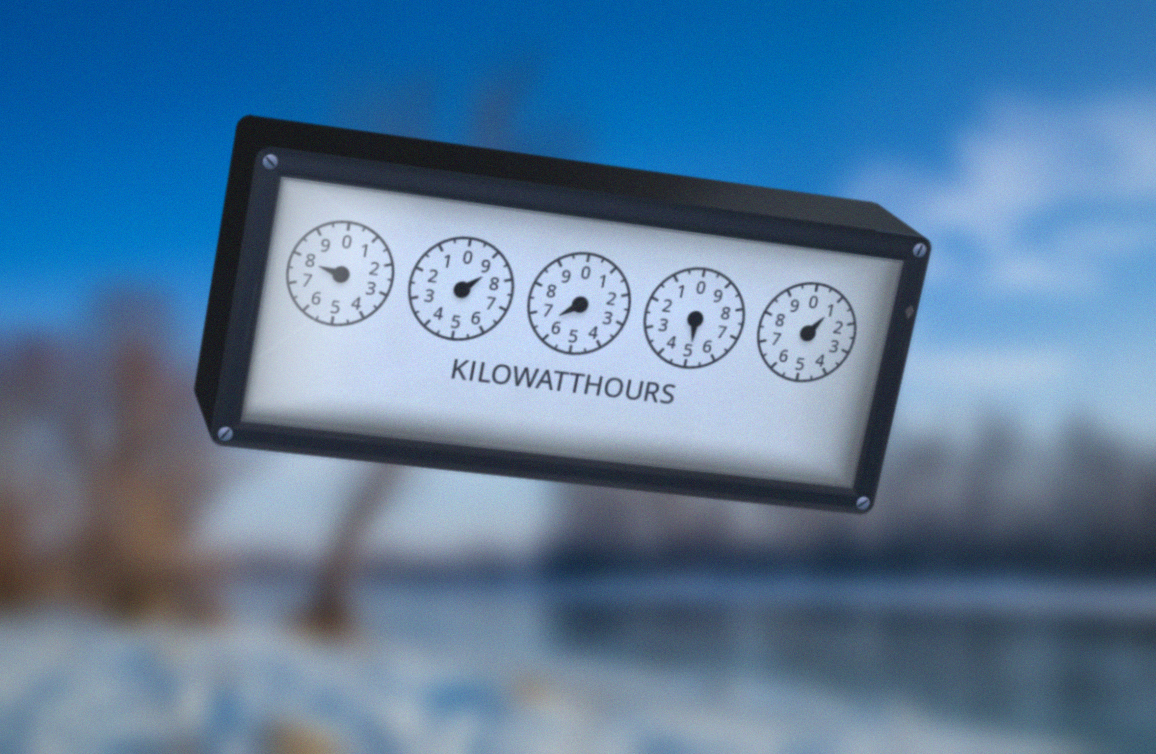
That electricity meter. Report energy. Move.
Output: 78651 kWh
